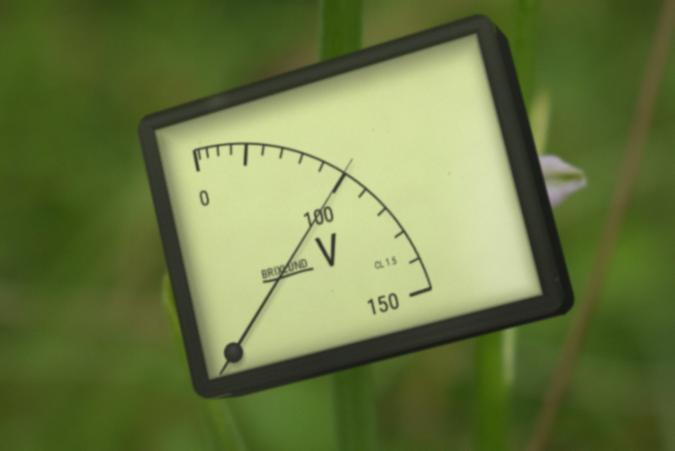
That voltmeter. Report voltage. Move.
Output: 100 V
